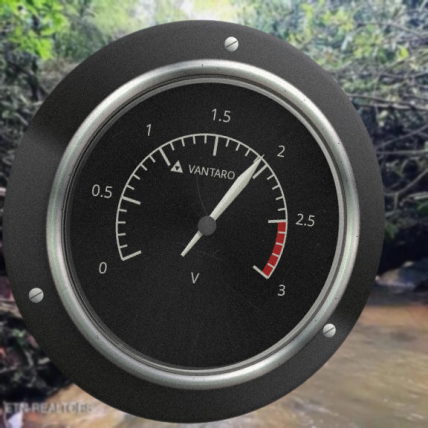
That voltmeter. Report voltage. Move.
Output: 1.9 V
